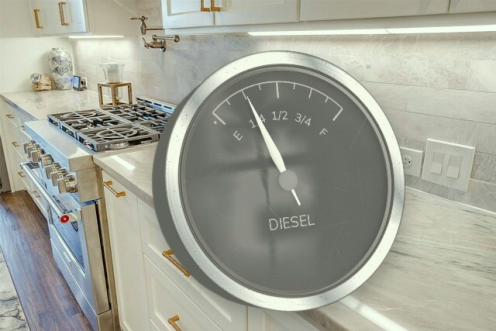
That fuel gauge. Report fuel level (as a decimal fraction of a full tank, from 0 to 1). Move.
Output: 0.25
